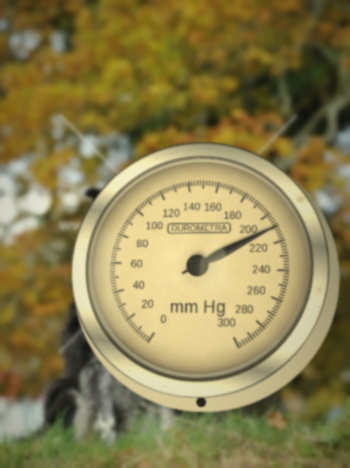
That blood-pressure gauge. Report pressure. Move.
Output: 210 mmHg
